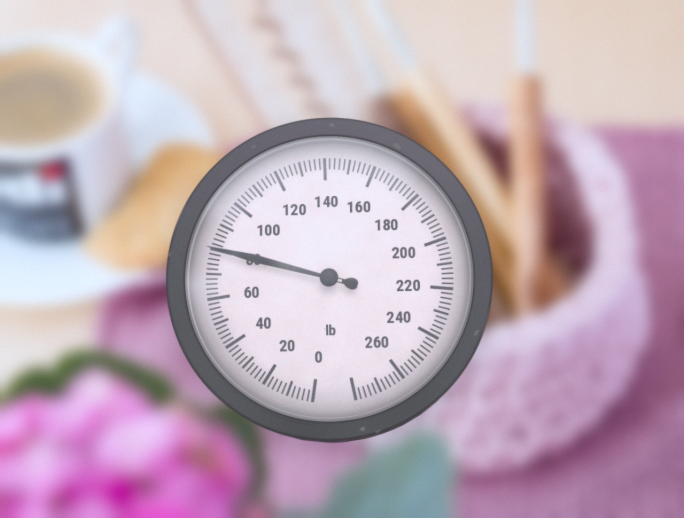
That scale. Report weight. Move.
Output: 80 lb
